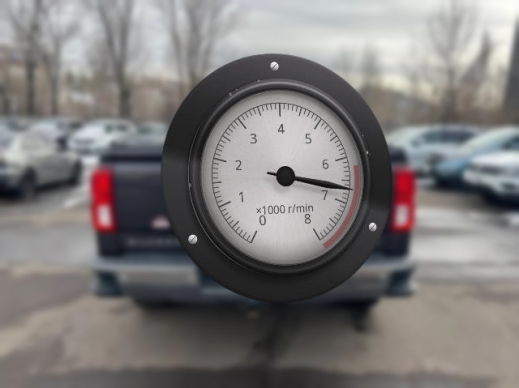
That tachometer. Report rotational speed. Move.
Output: 6700 rpm
